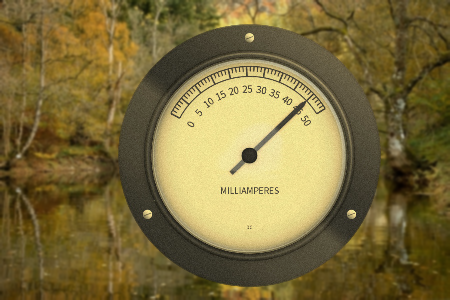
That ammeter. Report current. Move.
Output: 45 mA
